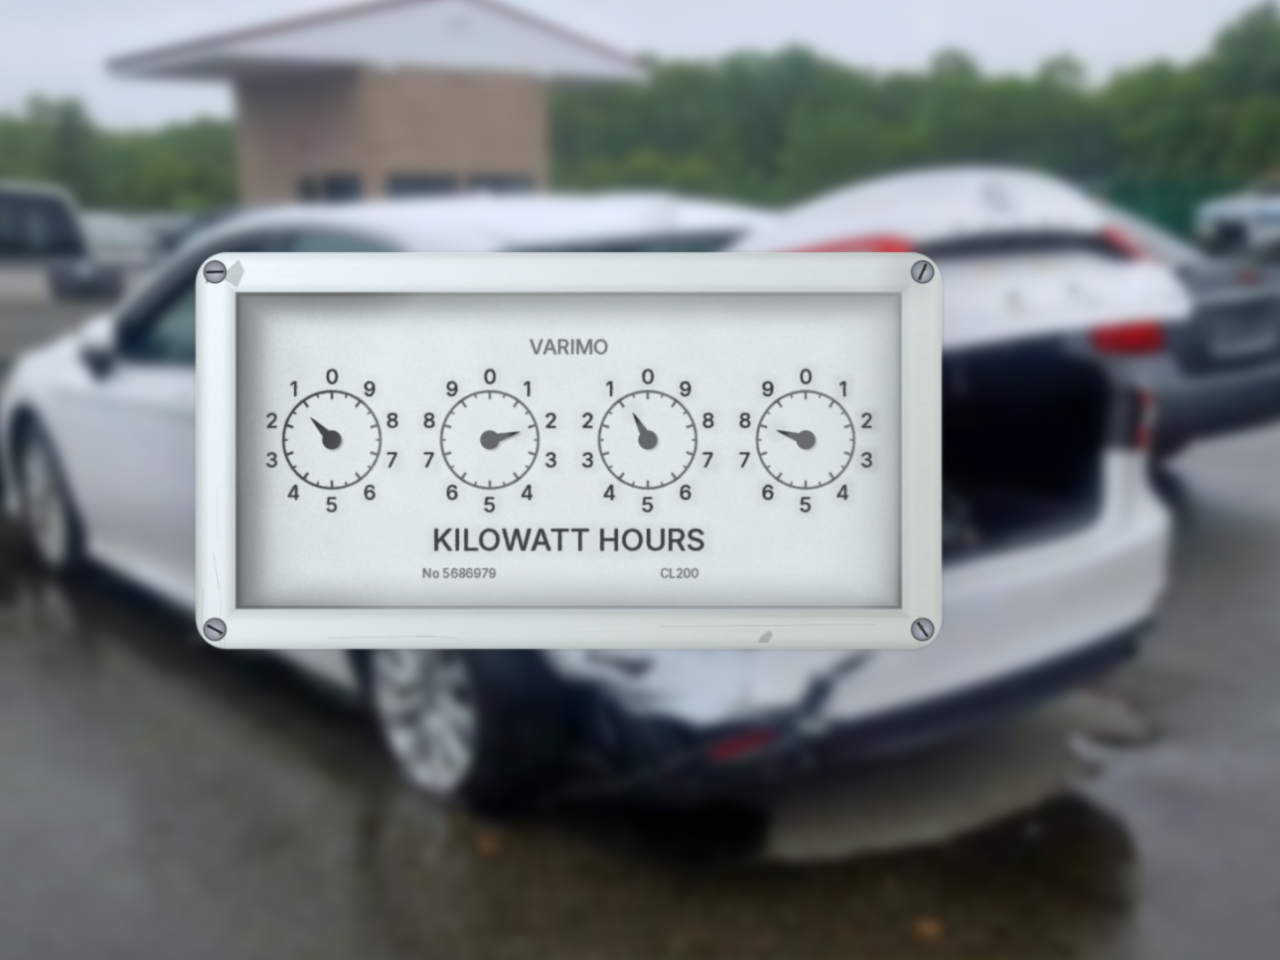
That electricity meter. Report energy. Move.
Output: 1208 kWh
